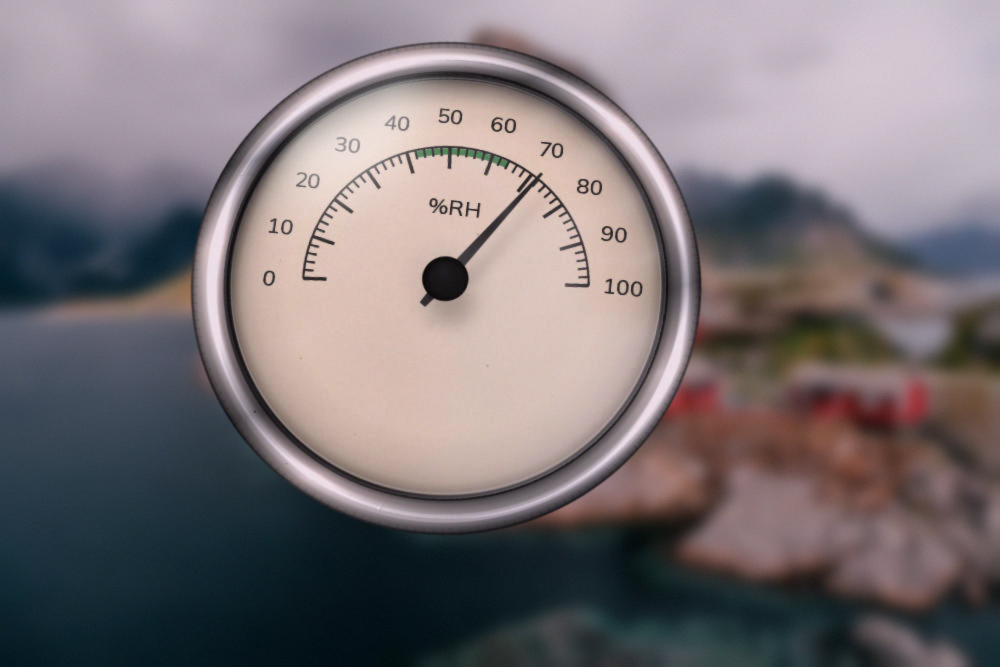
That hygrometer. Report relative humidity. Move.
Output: 72 %
